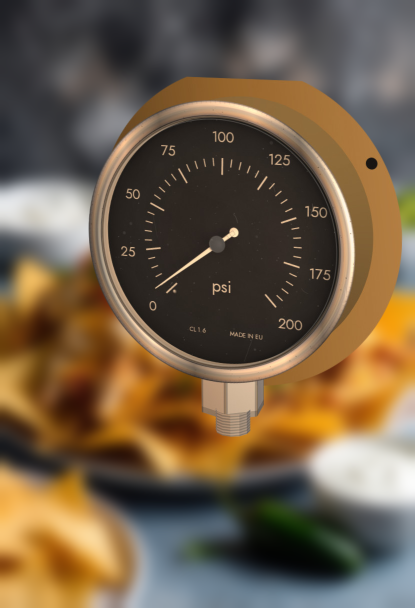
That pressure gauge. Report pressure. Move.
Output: 5 psi
